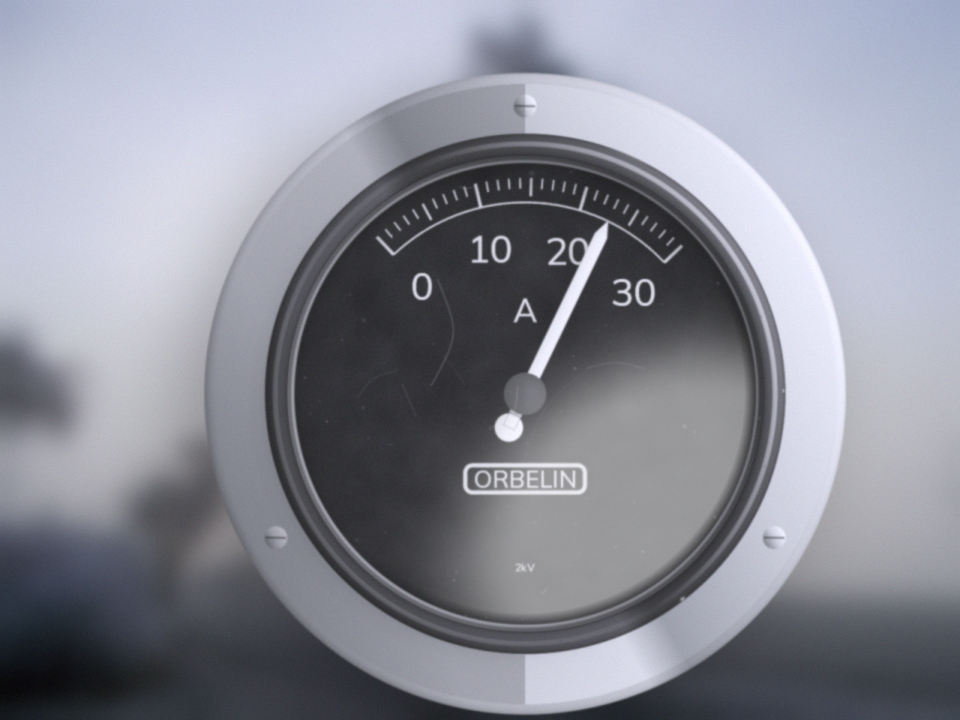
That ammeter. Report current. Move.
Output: 23 A
